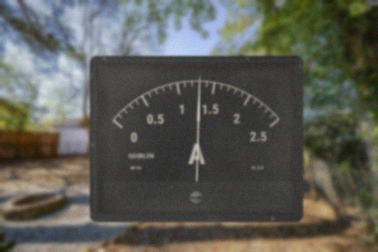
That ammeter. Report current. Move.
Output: 1.3 A
